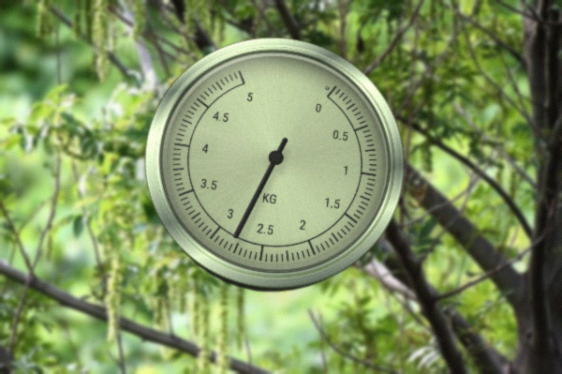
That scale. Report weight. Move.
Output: 2.8 kg
